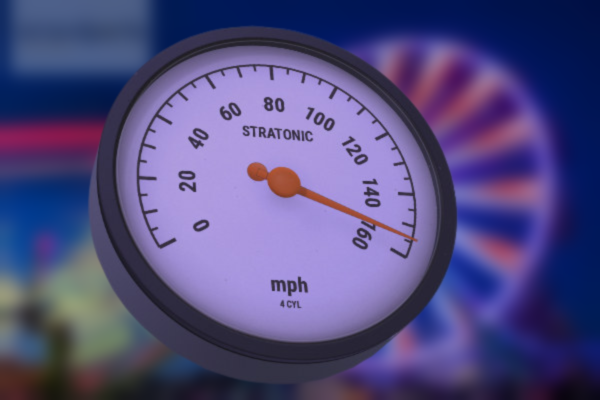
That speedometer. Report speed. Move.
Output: 155 mph
